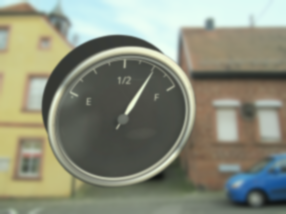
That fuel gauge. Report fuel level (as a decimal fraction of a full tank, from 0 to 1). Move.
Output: 0.75
